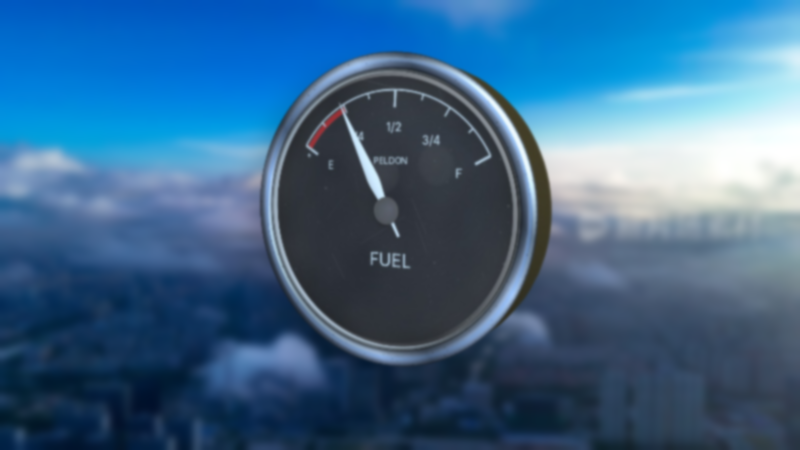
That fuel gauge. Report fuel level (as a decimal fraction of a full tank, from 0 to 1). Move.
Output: 0.25
